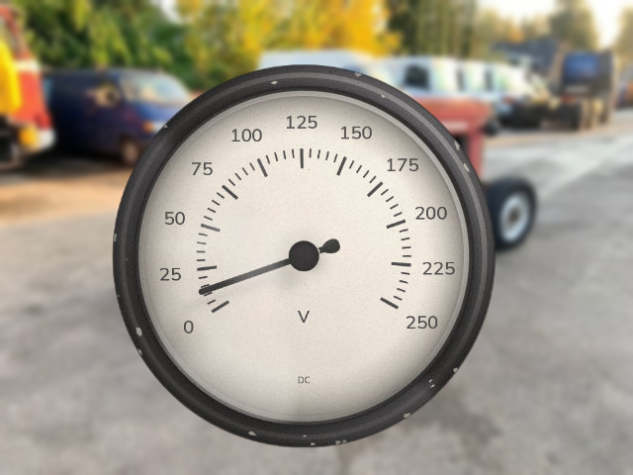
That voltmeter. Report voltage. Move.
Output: 12.5 V
